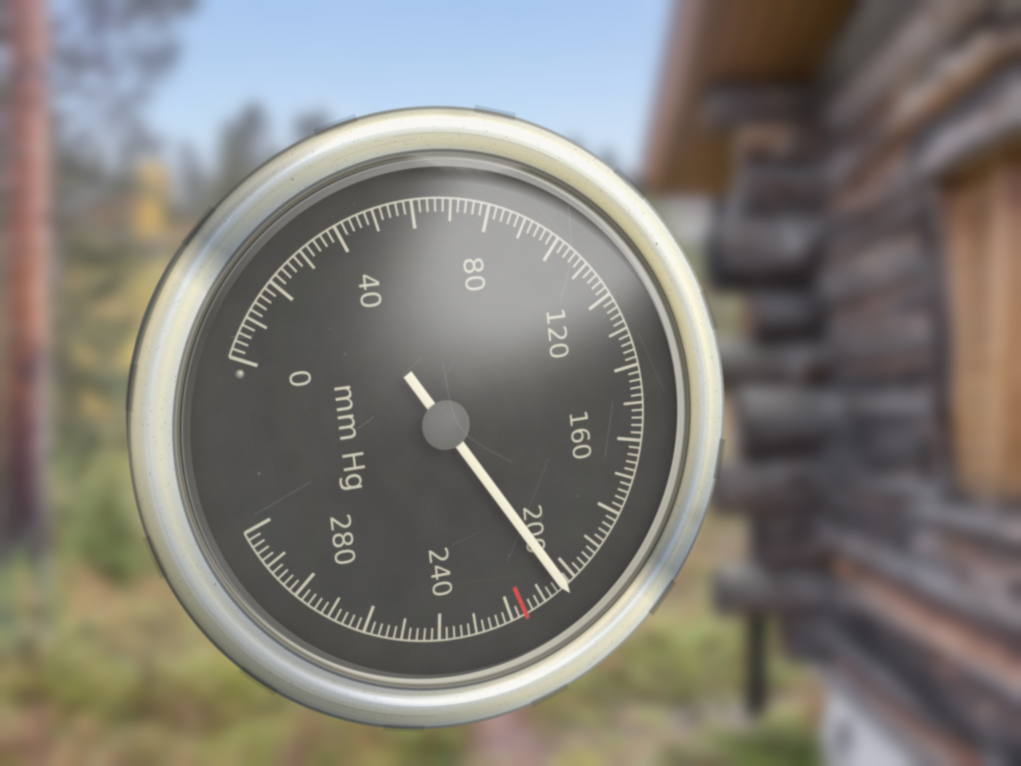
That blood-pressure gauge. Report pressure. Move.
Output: 204 mmHg
